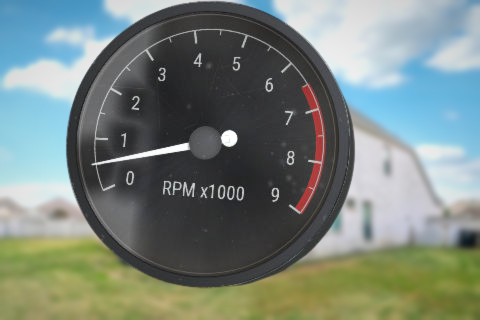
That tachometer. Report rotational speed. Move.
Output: 500 rpm
